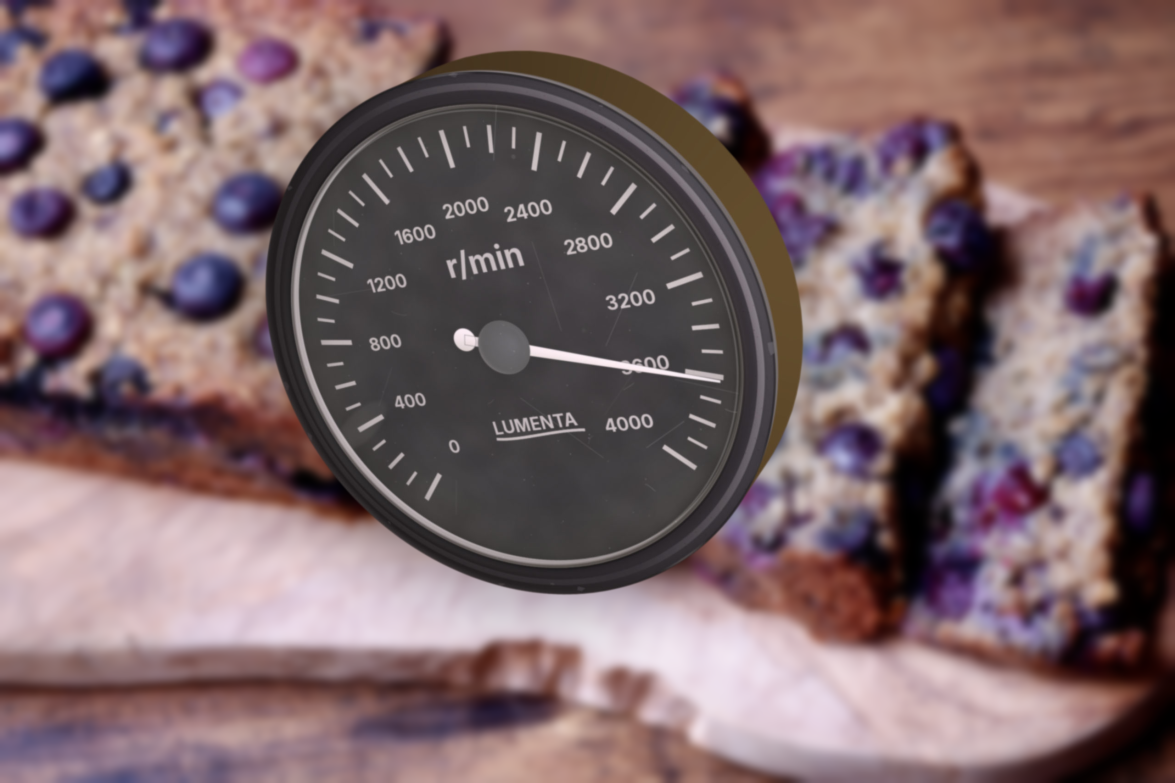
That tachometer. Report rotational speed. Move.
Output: 3600 rpm
